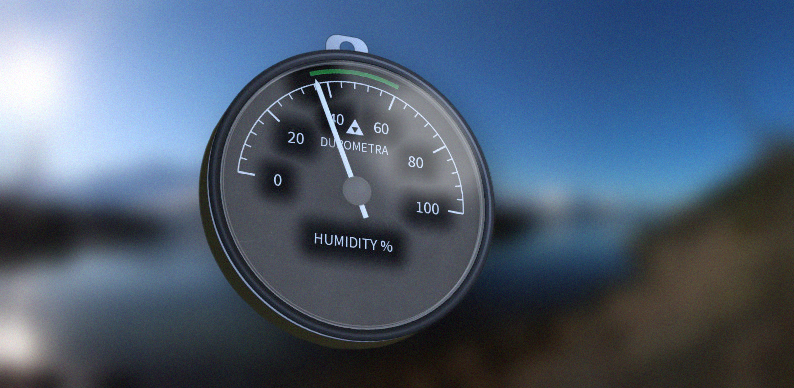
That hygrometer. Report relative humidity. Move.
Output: 36 %
